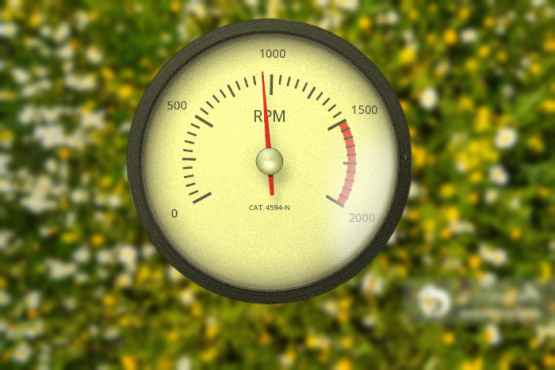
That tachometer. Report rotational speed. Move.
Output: 950 rpm
